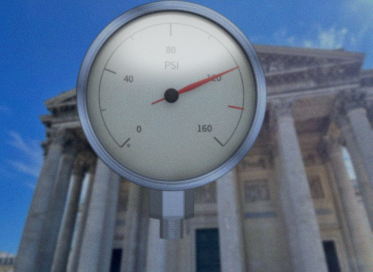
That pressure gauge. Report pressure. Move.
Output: 120 psi
